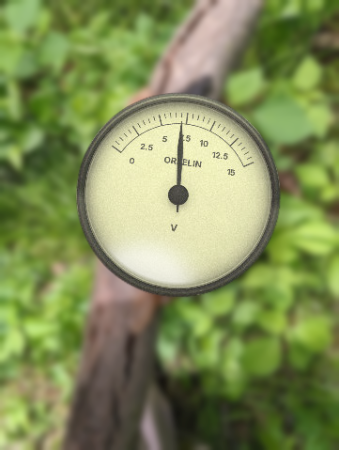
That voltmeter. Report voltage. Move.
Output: 7 V
